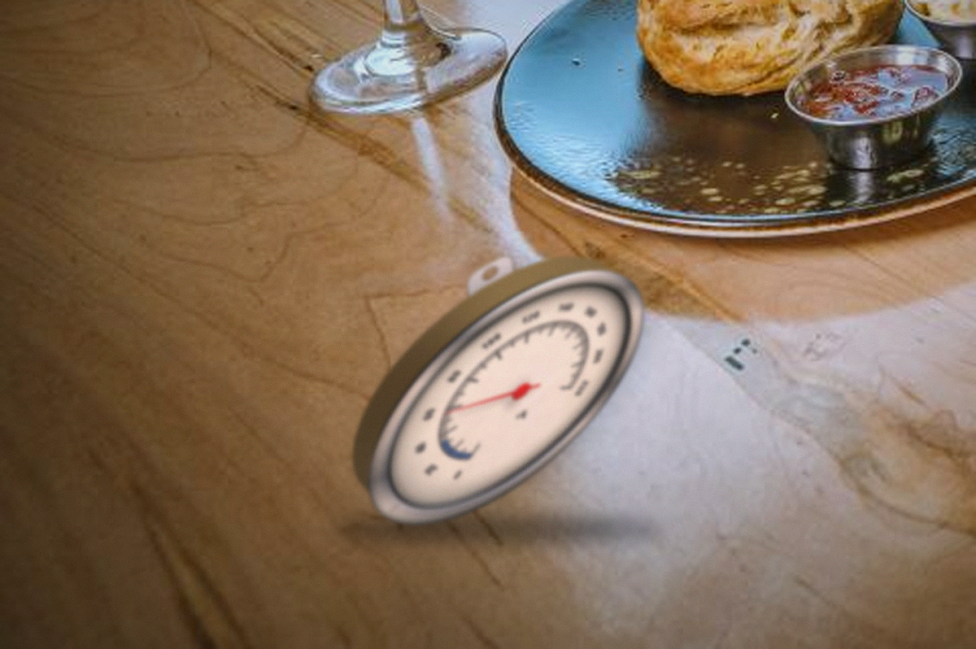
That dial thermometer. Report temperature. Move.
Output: 60 °F
